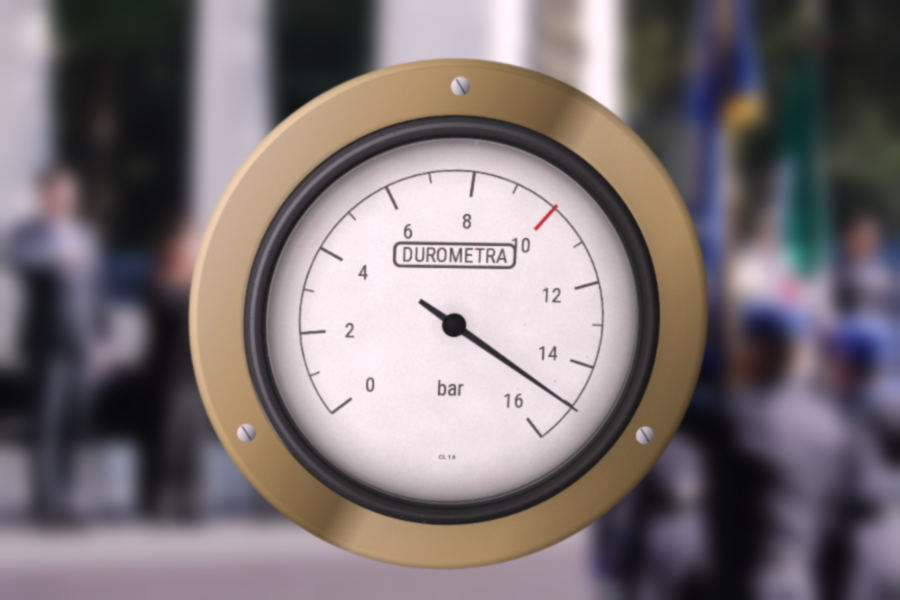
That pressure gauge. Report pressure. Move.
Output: 15 bar
